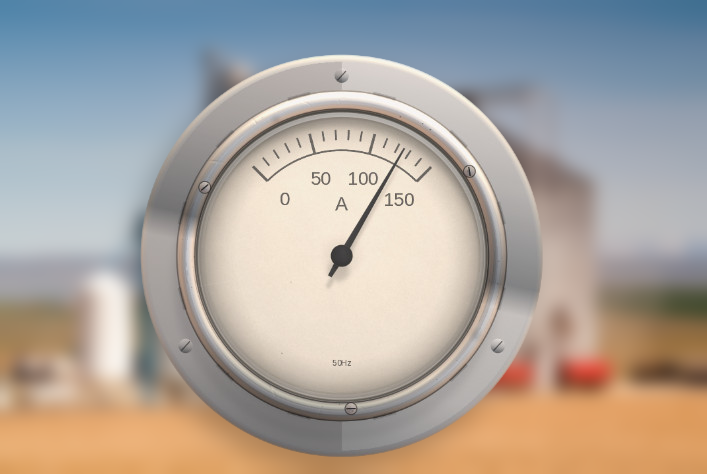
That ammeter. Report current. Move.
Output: 125 A
